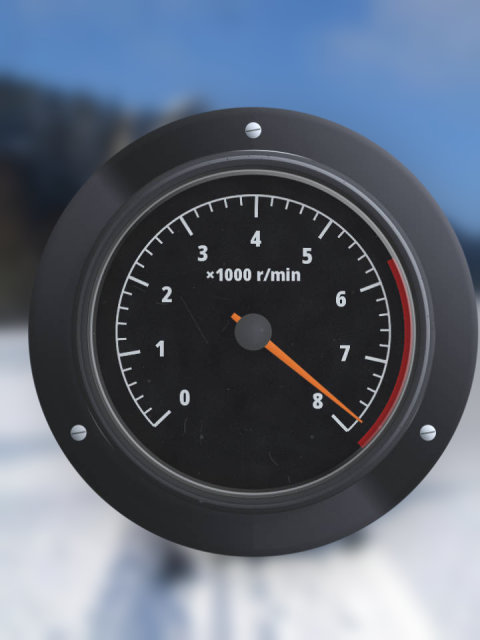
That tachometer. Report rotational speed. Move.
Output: 7800 rpm
